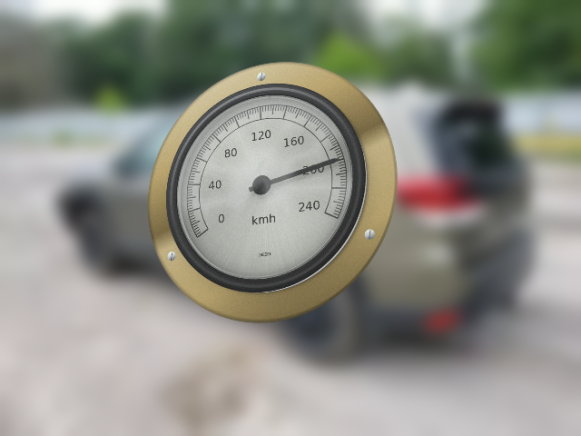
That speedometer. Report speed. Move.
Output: 200 km/h
